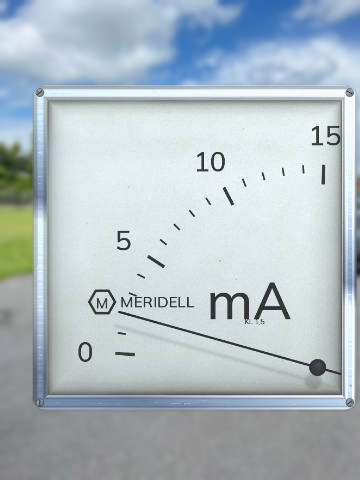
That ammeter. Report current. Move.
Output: 2 mA
